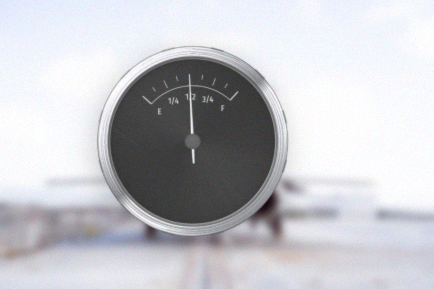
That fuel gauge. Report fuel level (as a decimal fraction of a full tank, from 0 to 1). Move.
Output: 0.5
